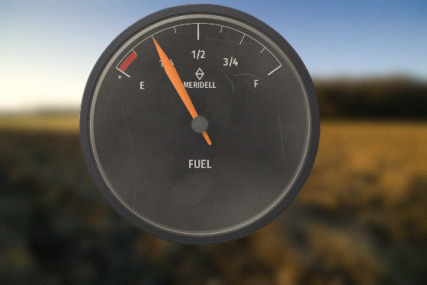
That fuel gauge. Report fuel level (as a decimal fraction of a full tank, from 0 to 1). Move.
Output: 0.25
